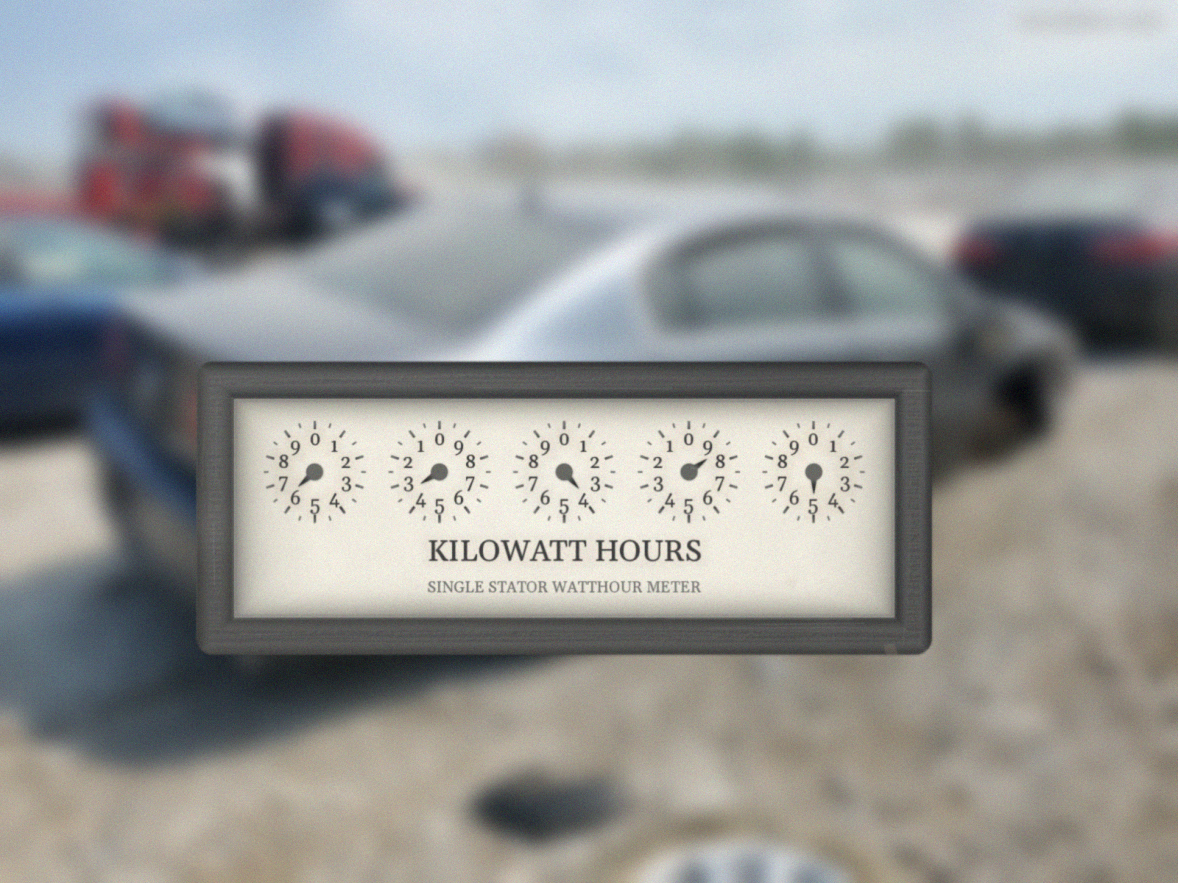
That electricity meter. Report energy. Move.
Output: 63385 kWh
